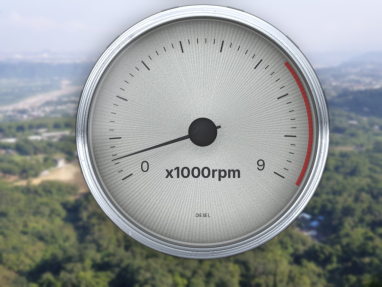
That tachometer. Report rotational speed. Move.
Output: 500 rpm
